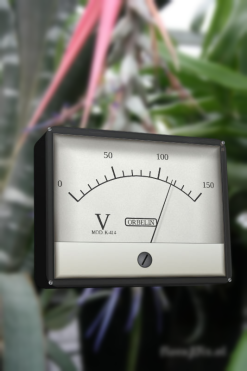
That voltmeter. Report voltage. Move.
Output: 115 V
